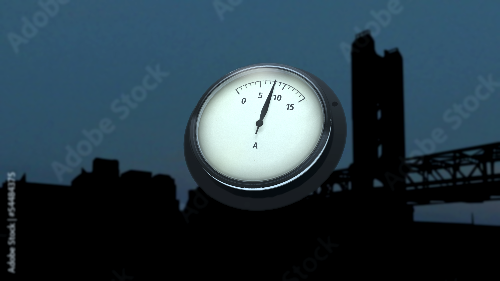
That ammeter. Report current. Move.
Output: 8 A
